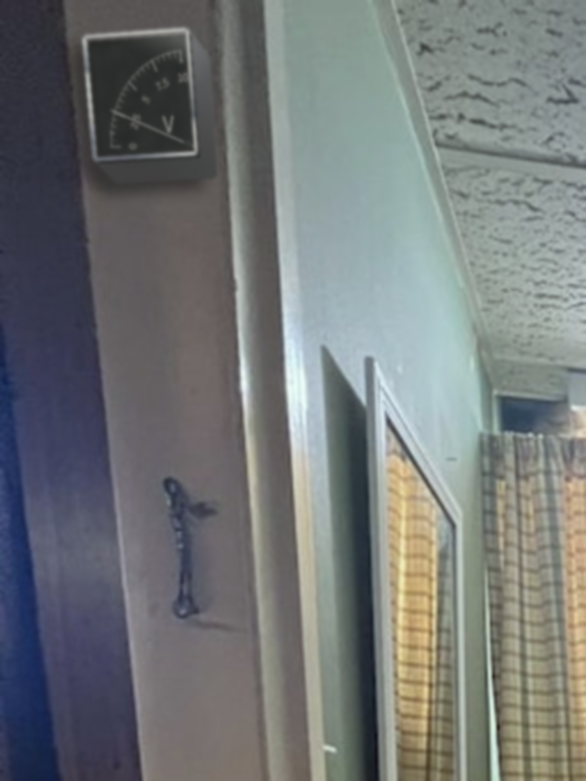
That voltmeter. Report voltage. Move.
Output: 2.5 V
